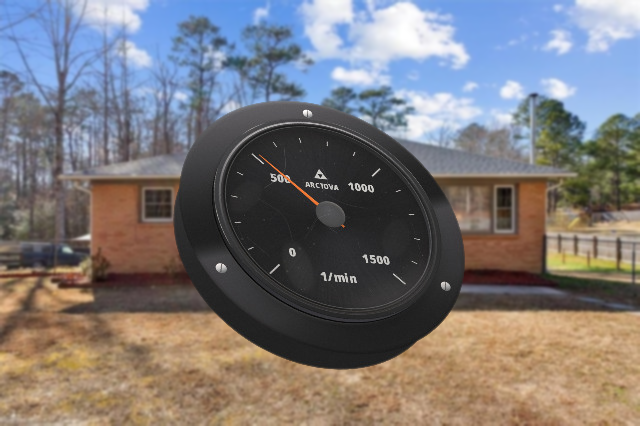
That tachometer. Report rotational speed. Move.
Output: 500 rpm
